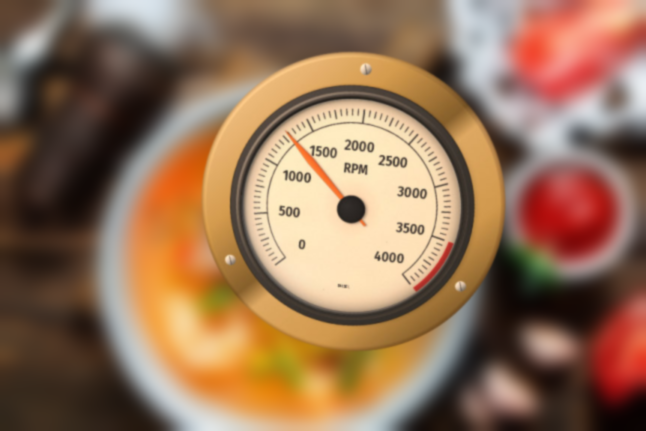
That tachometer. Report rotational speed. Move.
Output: 1300 rpm
